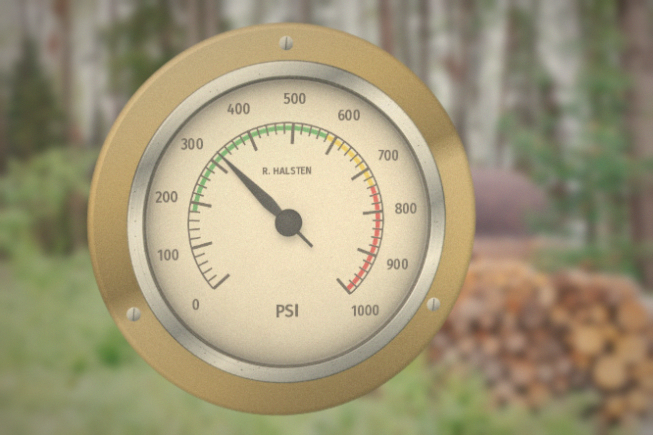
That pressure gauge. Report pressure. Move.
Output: 320 psi
